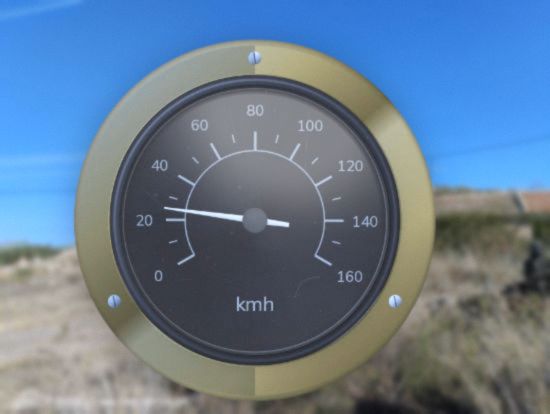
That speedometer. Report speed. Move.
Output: 25 km/h
